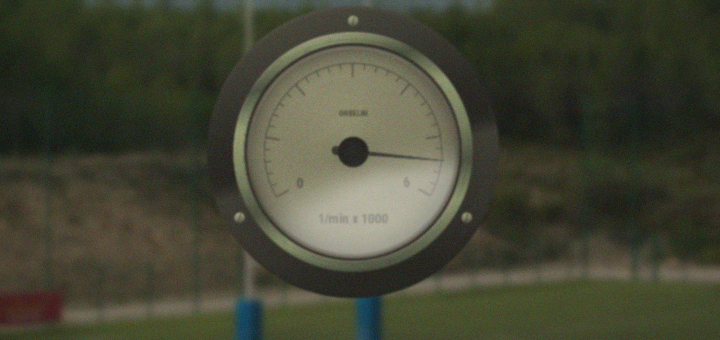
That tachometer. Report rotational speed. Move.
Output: 5400 rpm
